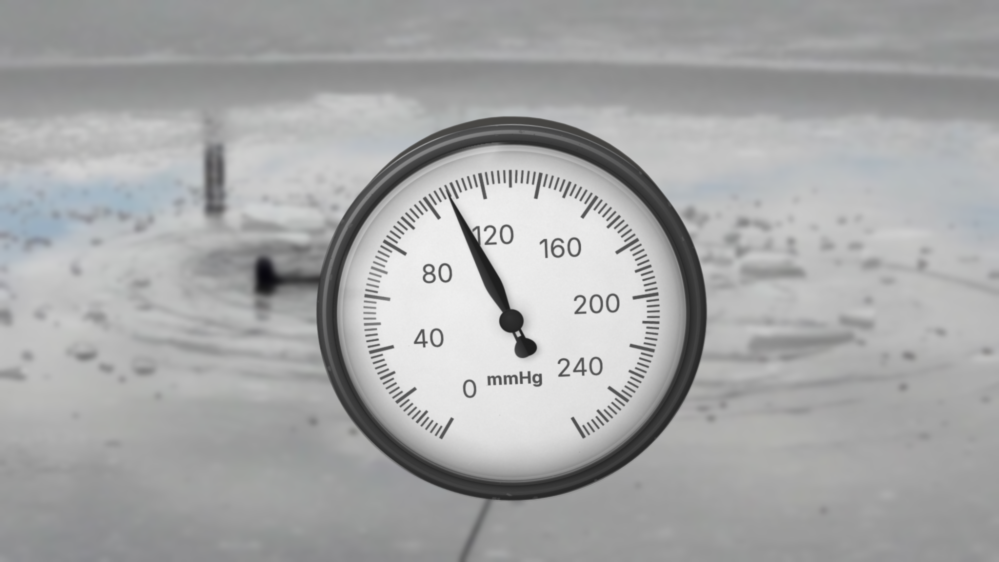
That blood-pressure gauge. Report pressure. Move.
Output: 108 mmHg
